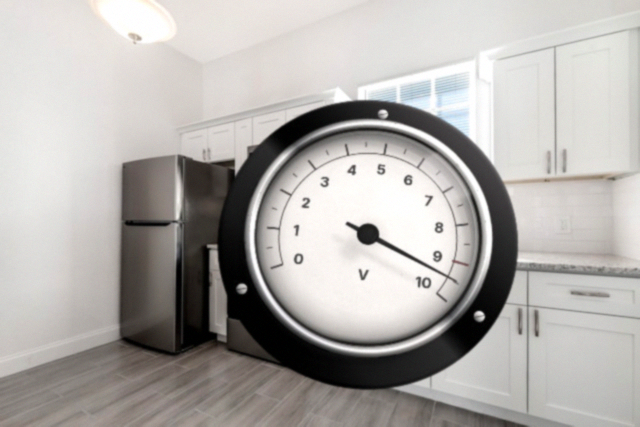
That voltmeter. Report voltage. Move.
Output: 9.5 V
